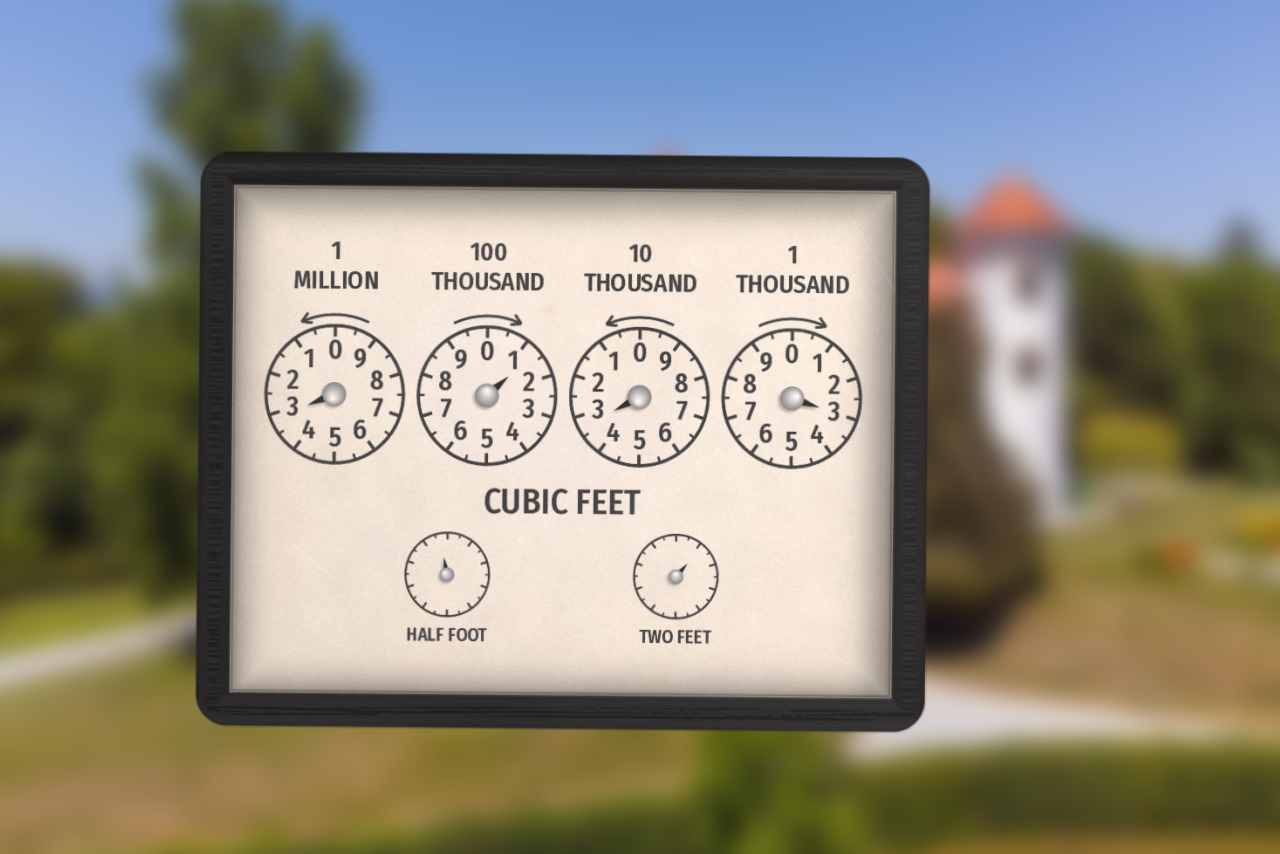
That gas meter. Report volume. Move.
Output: 313300 ft³
